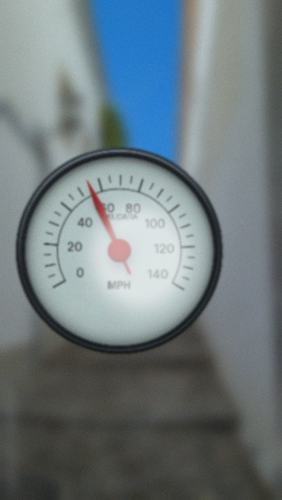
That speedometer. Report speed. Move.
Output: 55 mph
